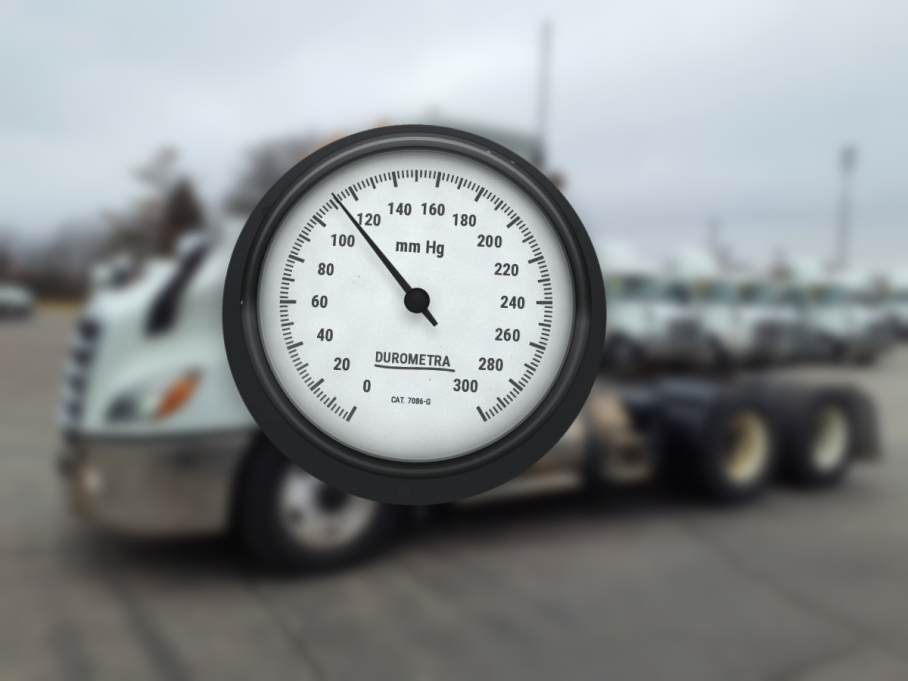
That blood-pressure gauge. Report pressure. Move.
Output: 112 mmHg
